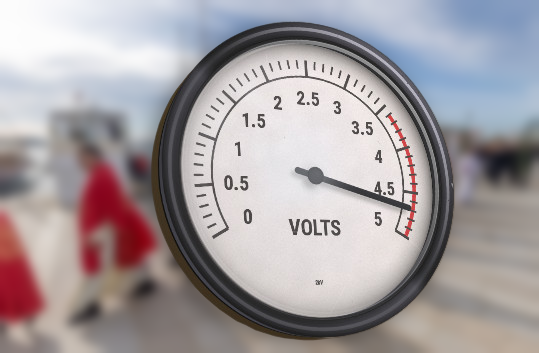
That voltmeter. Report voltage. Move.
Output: 4.7 V
